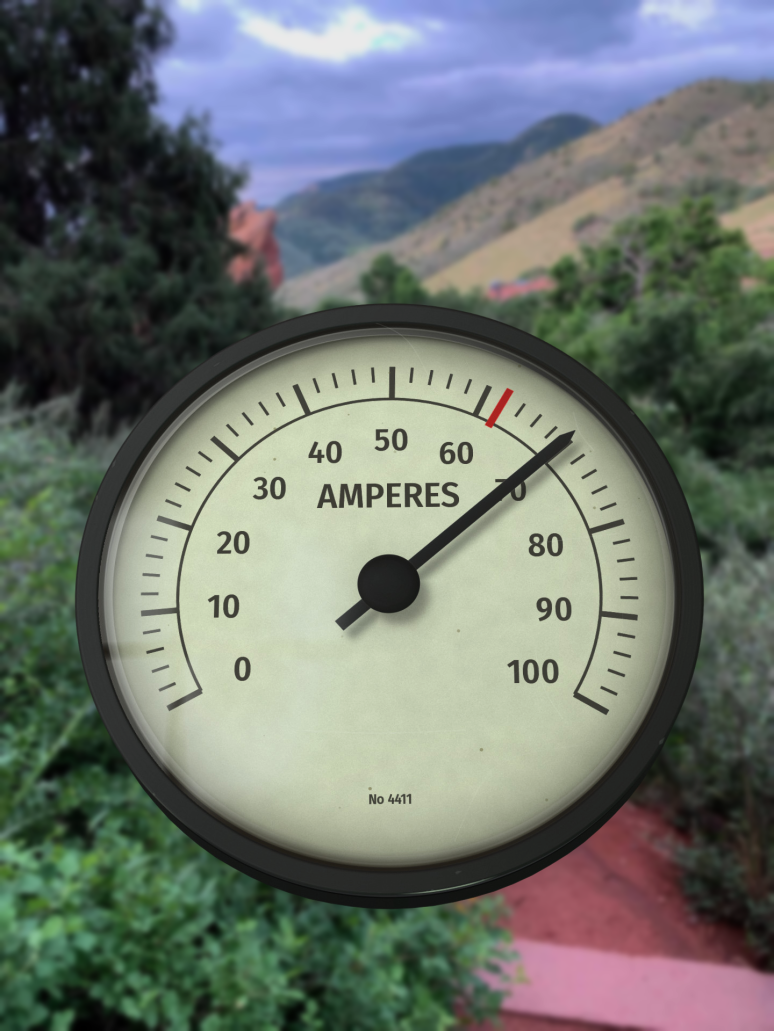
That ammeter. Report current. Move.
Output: 70 A
